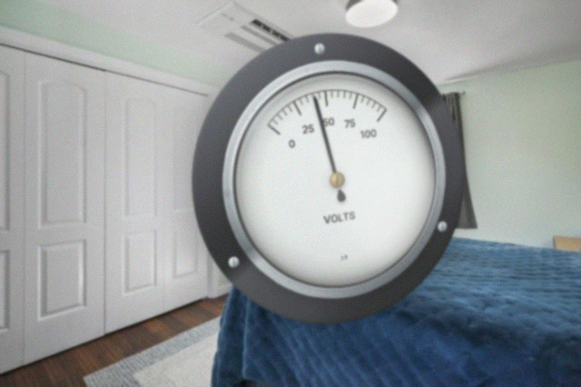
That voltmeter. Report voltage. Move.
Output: 40 V
